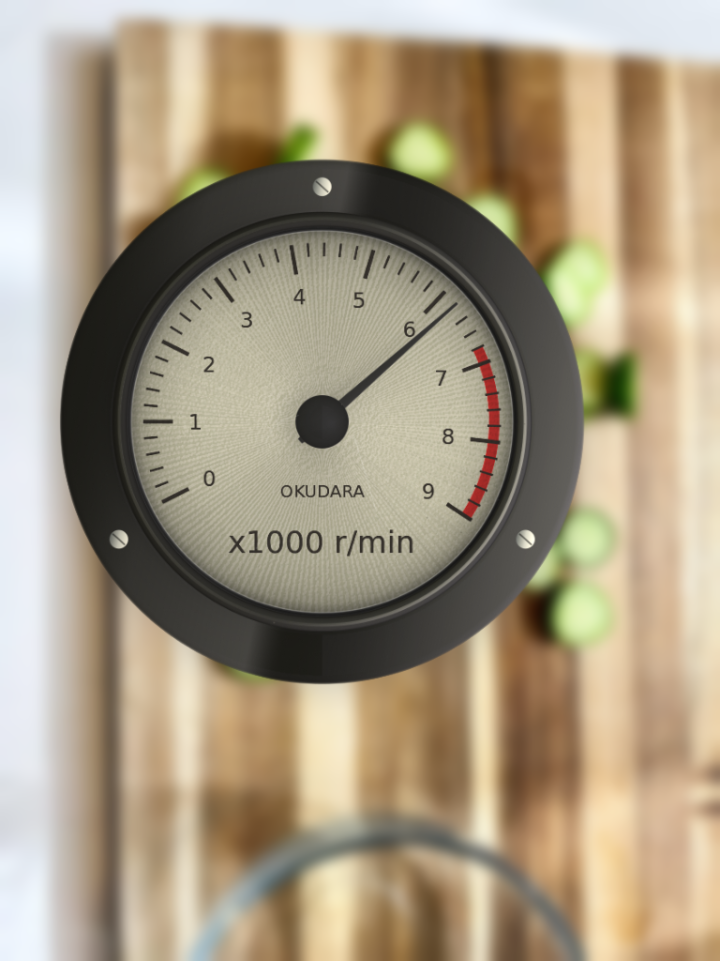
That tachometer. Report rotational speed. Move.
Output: 6200 rpm
